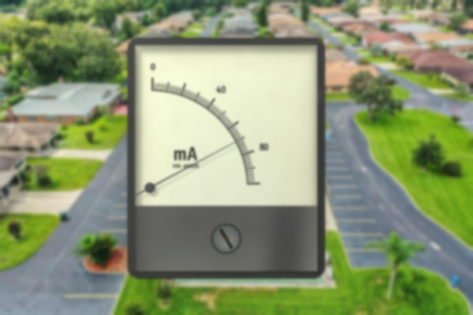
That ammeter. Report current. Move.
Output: 70 mA
